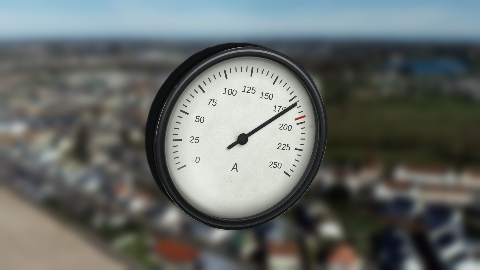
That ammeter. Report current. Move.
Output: 180 A
